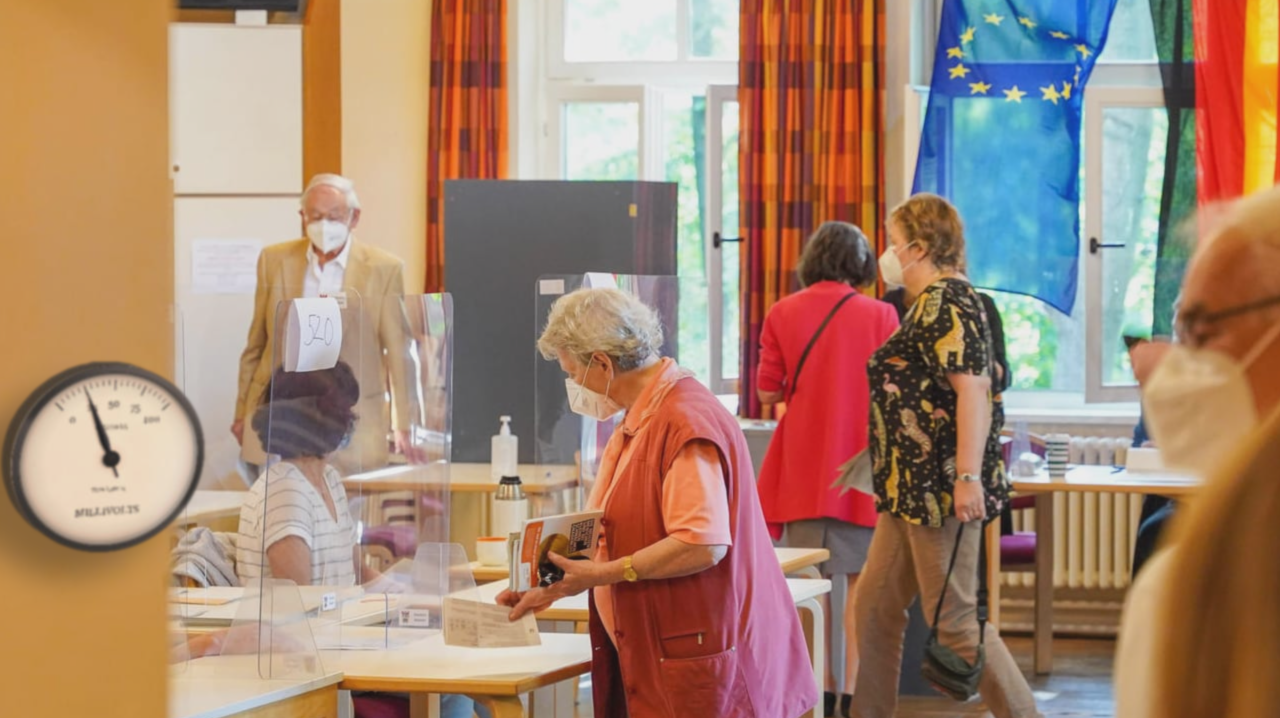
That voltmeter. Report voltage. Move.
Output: 25 mV
